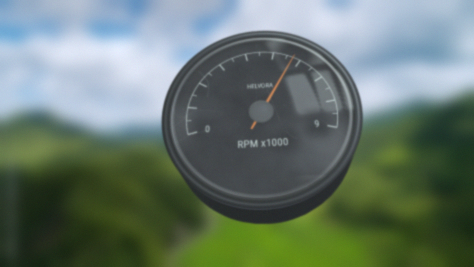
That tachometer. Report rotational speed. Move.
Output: 5750 rpm
